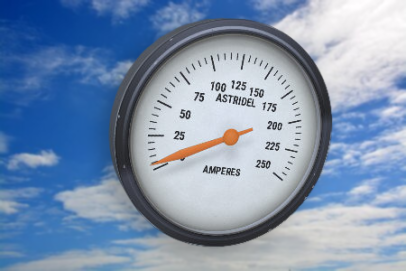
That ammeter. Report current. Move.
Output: 5 A
